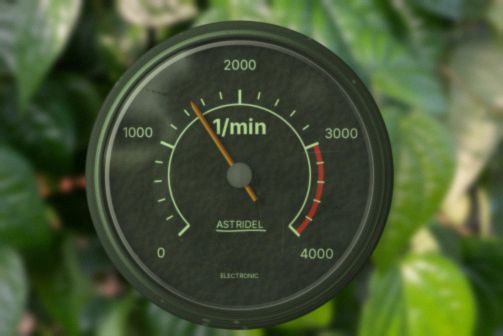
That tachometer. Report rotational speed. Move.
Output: 1500 rpm
